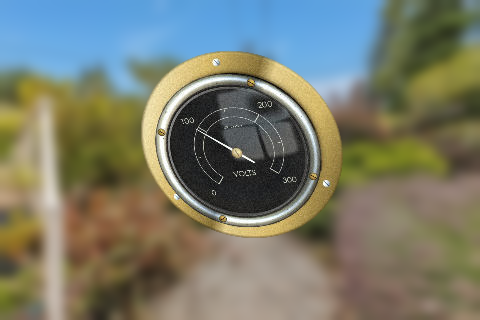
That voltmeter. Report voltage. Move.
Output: 100 V
